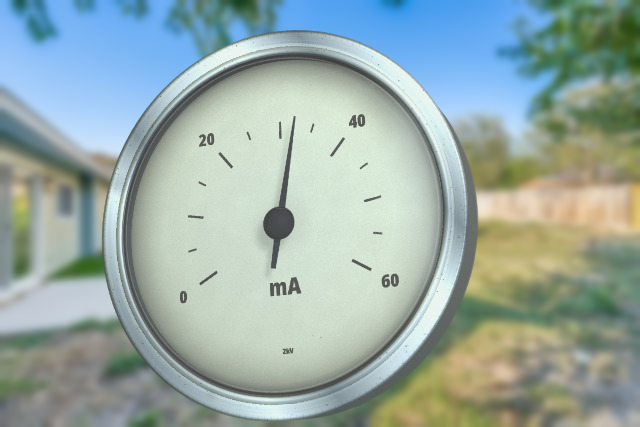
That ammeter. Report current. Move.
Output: 32.5 mA
